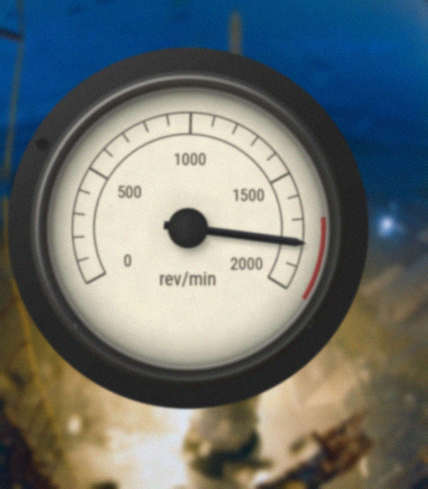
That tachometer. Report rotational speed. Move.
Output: 1800 rpm
